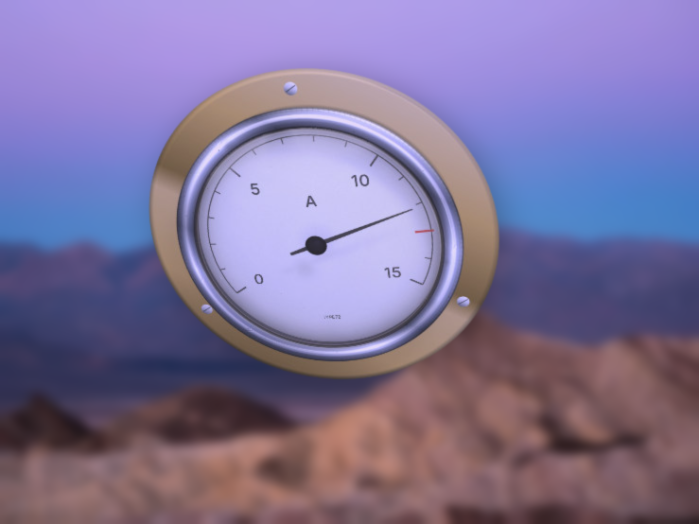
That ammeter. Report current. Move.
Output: 12 A
